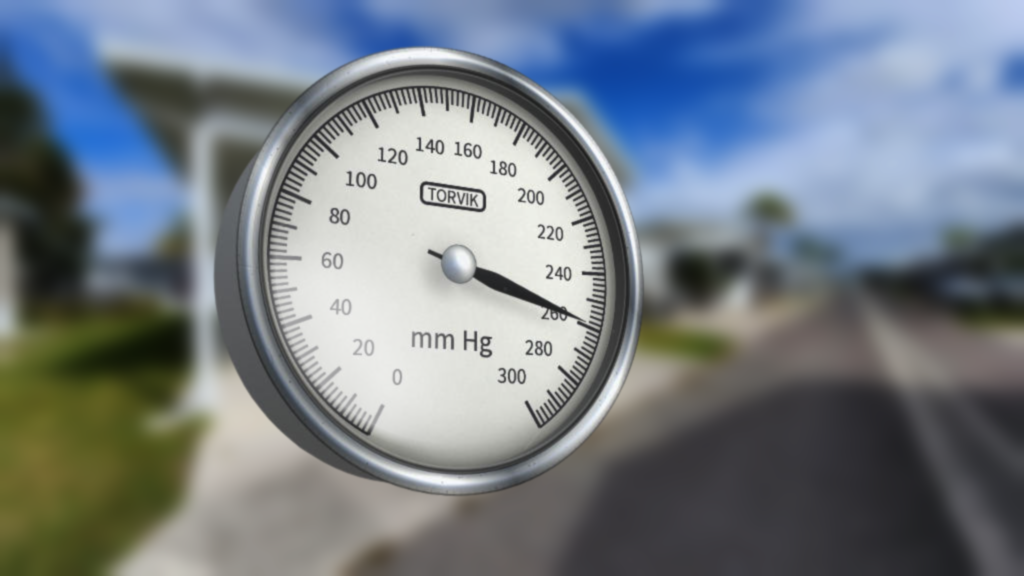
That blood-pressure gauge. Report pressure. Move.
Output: 260 mmHg
